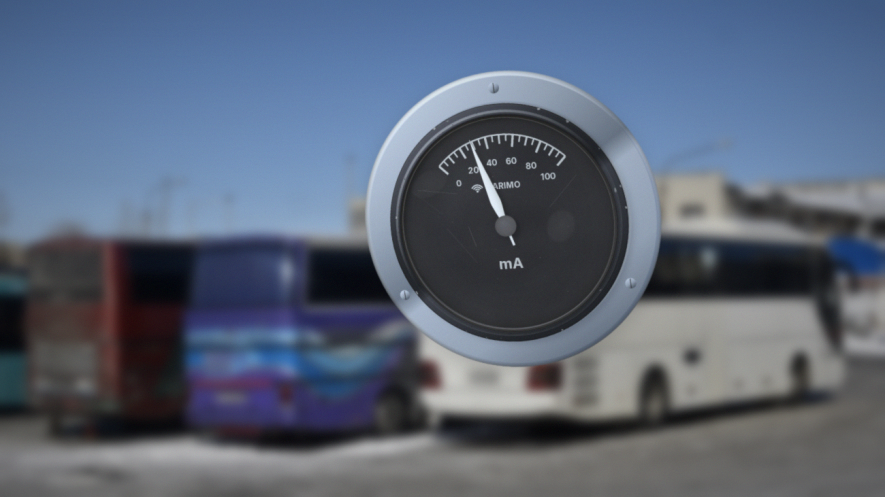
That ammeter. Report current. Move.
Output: 30 mA
